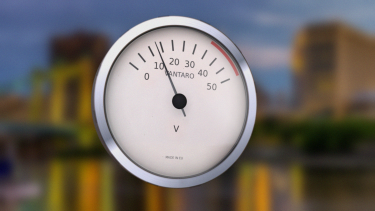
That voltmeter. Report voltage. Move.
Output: 12.5 V
